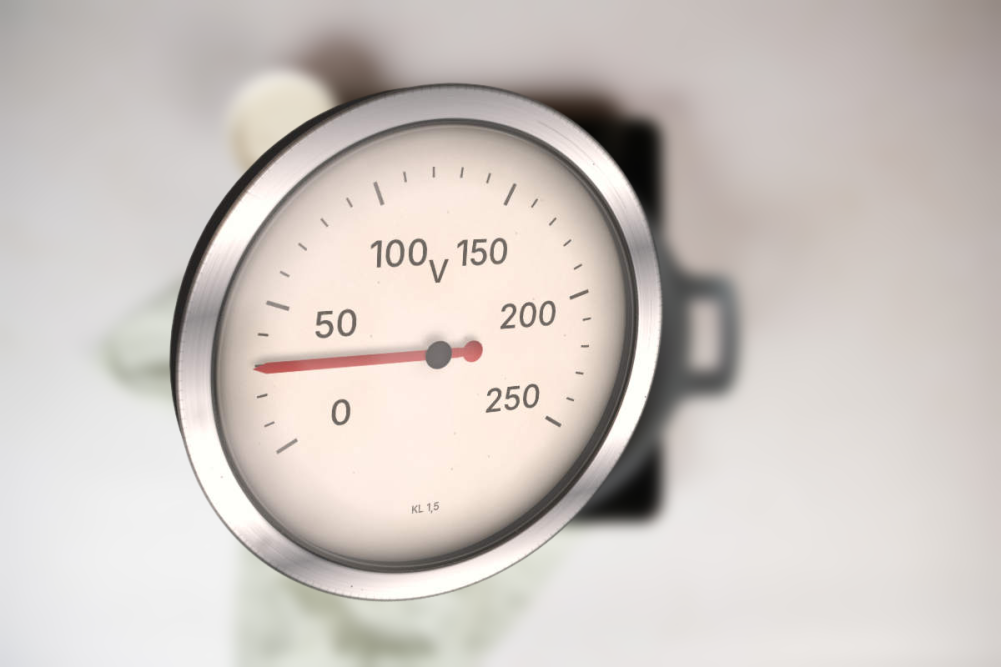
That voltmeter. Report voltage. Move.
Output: 30 V
